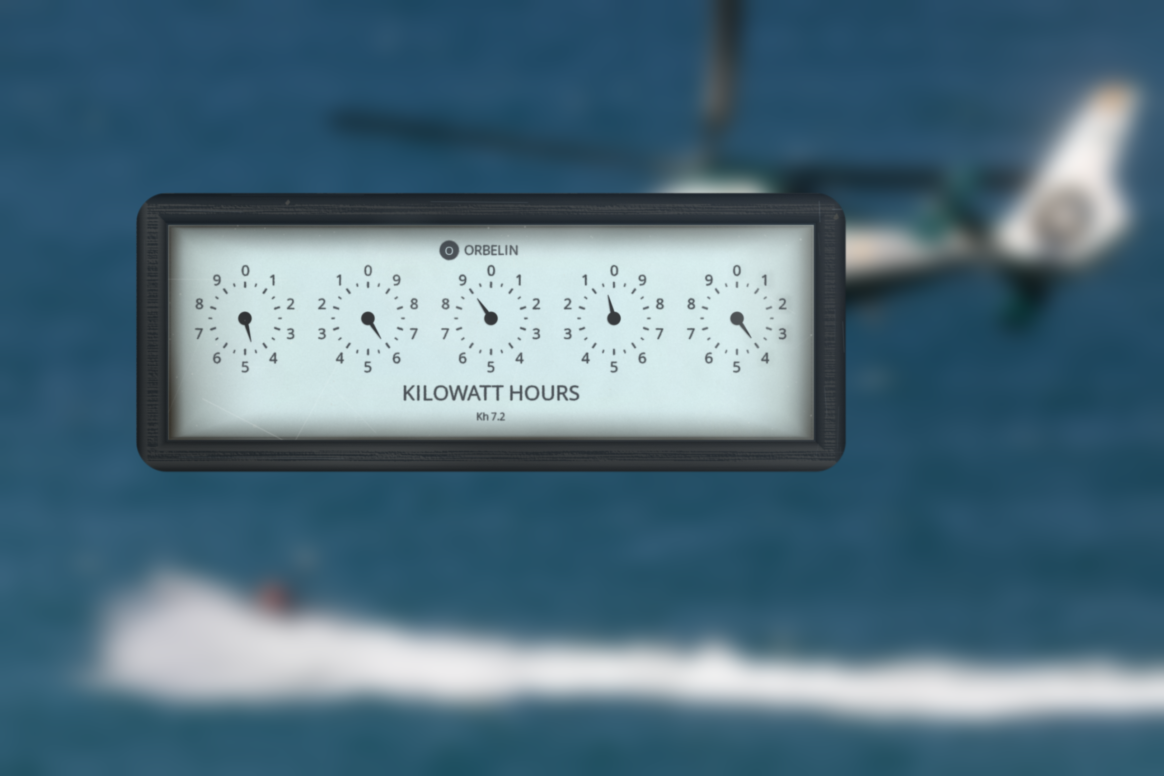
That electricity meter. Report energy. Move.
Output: 45904 kWh
